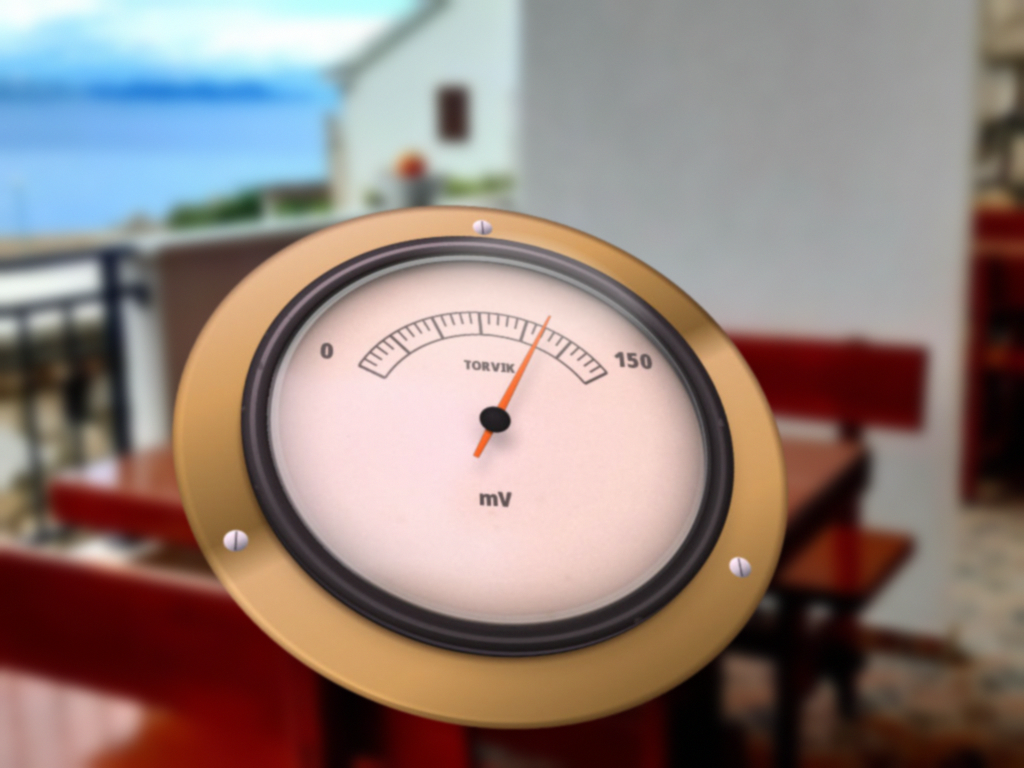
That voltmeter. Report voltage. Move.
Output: 110 mV
